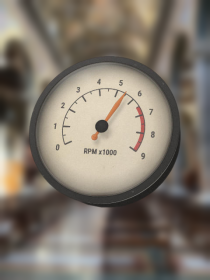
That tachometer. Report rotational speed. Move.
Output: 5500 rpm
